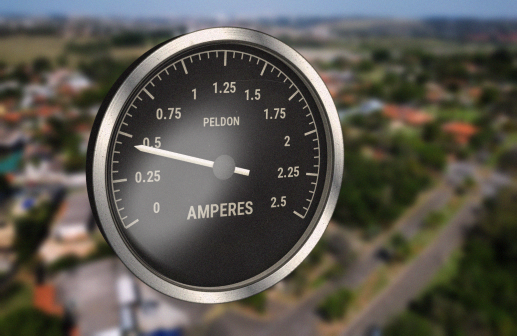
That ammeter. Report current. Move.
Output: 0.45 A
